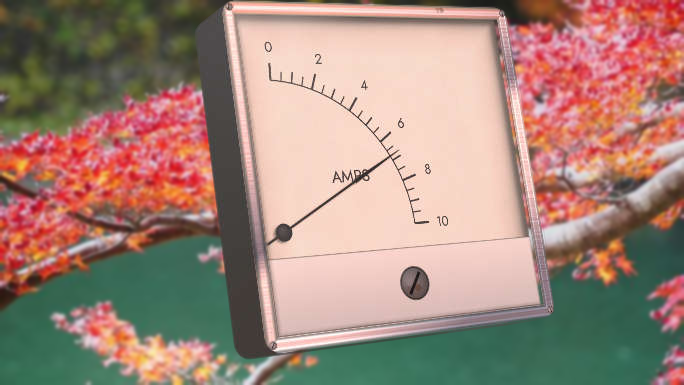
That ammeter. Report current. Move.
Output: 6.75 A
